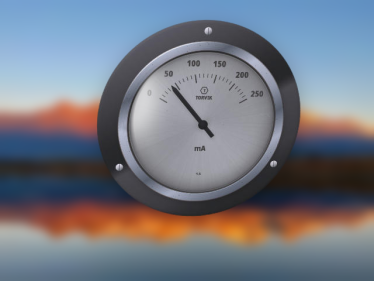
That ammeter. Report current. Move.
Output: 40 mA
